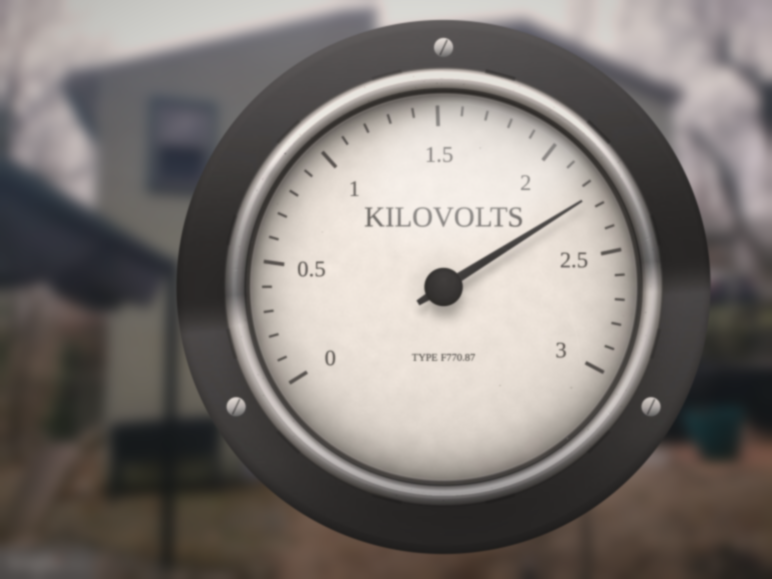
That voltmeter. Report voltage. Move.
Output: 2.25 kV
